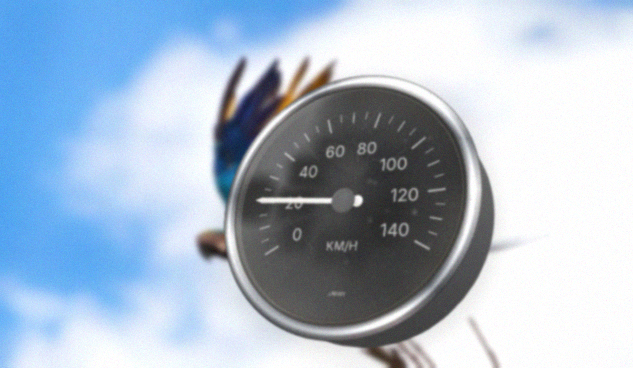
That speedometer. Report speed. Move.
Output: 20 km/h
